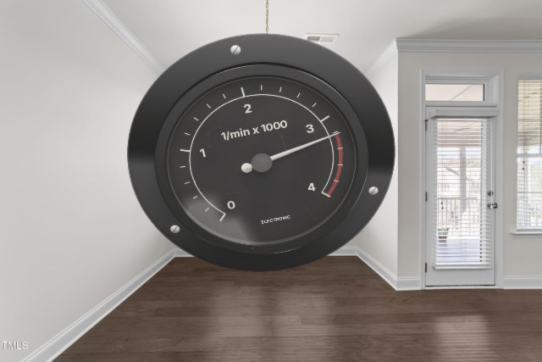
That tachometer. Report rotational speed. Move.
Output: 3200 rpm
